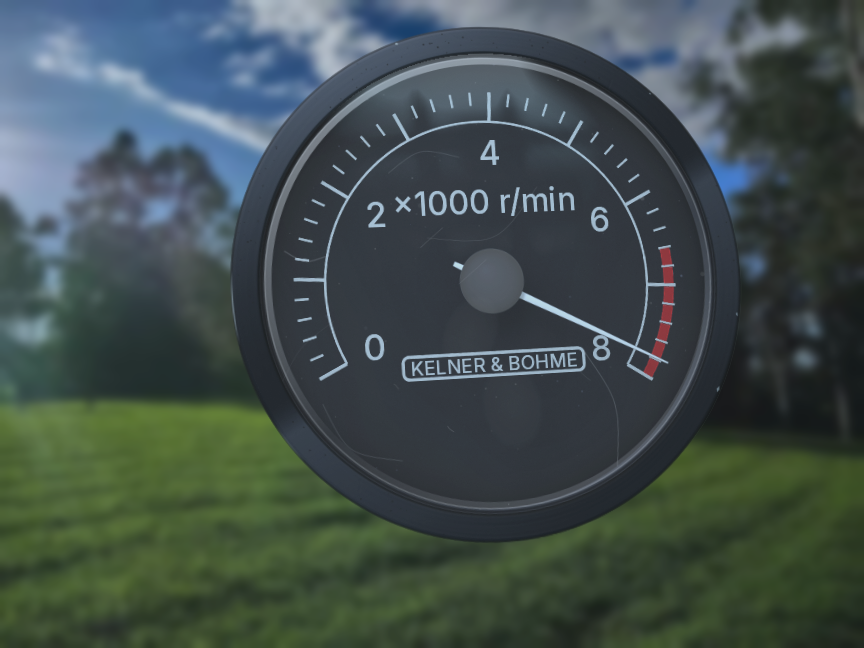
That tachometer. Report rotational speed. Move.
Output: 7800 rpm
